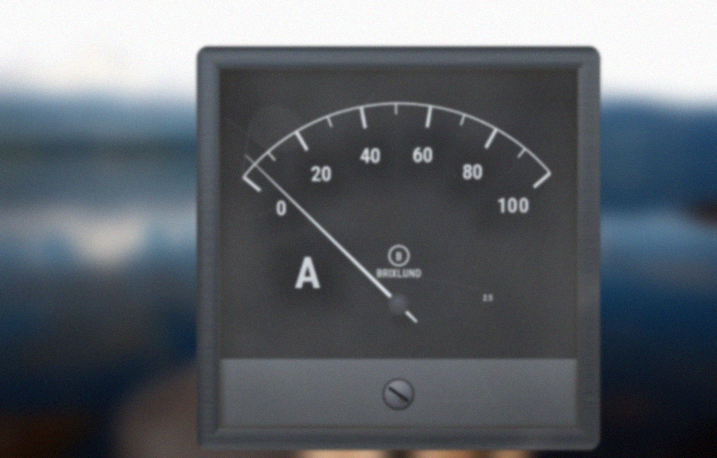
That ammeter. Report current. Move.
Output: 5 A
